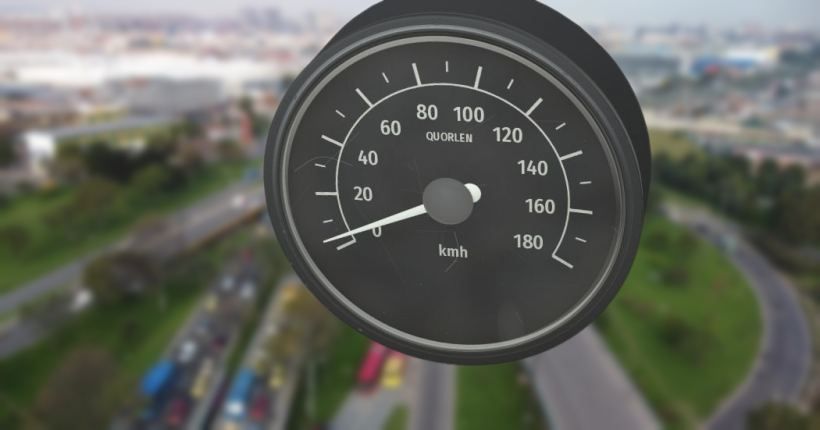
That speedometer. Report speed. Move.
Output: 5 km/h
